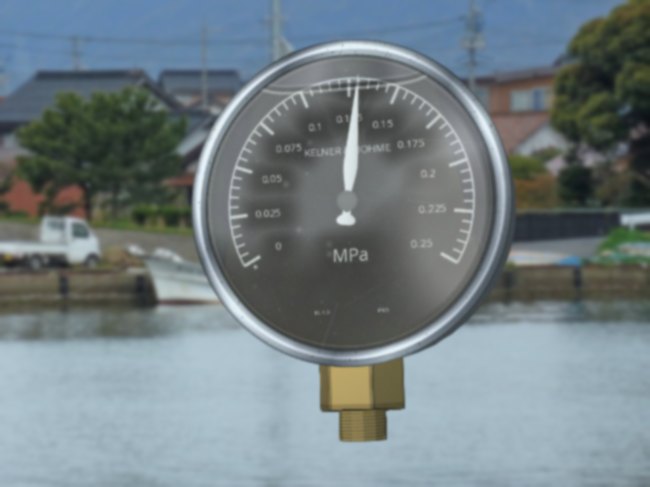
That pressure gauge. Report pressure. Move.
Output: 0.13 MPa
